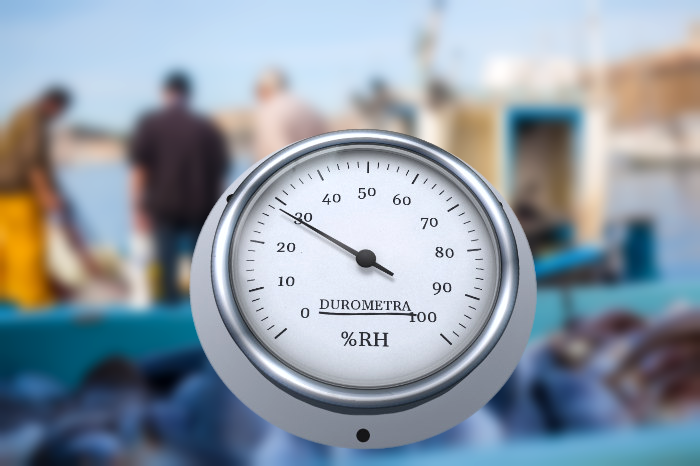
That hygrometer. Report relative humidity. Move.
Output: 28 %
